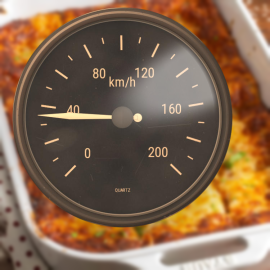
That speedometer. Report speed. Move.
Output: 35 km/h
